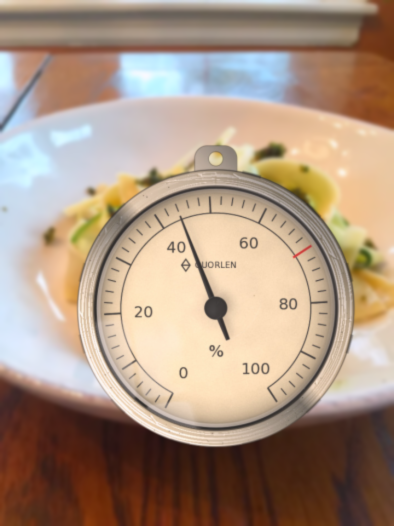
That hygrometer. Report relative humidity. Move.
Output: 44 %
